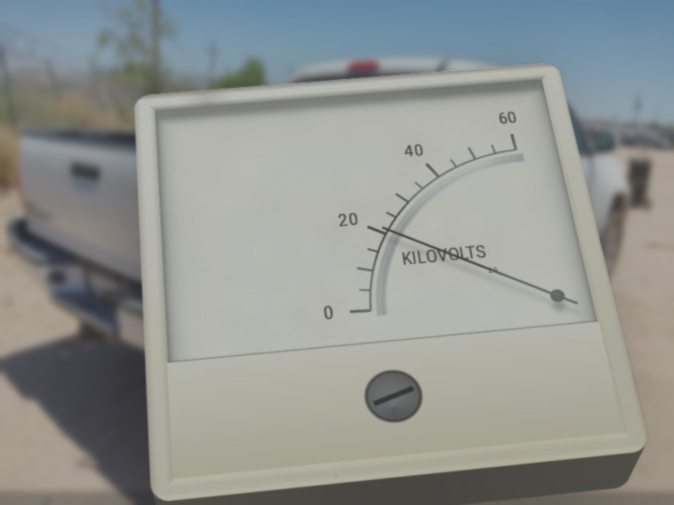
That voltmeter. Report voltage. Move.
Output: 20 kV
